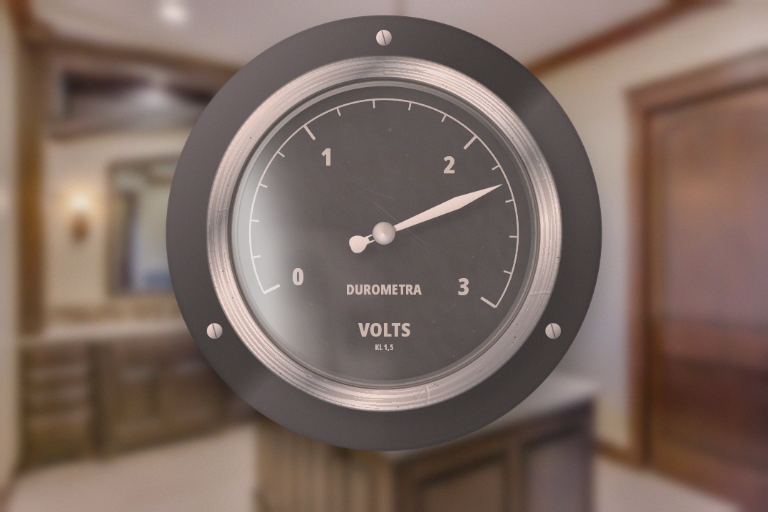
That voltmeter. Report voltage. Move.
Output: 2.3 V
